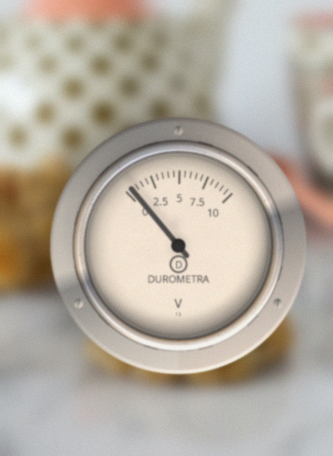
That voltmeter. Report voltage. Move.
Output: 0.5 V
